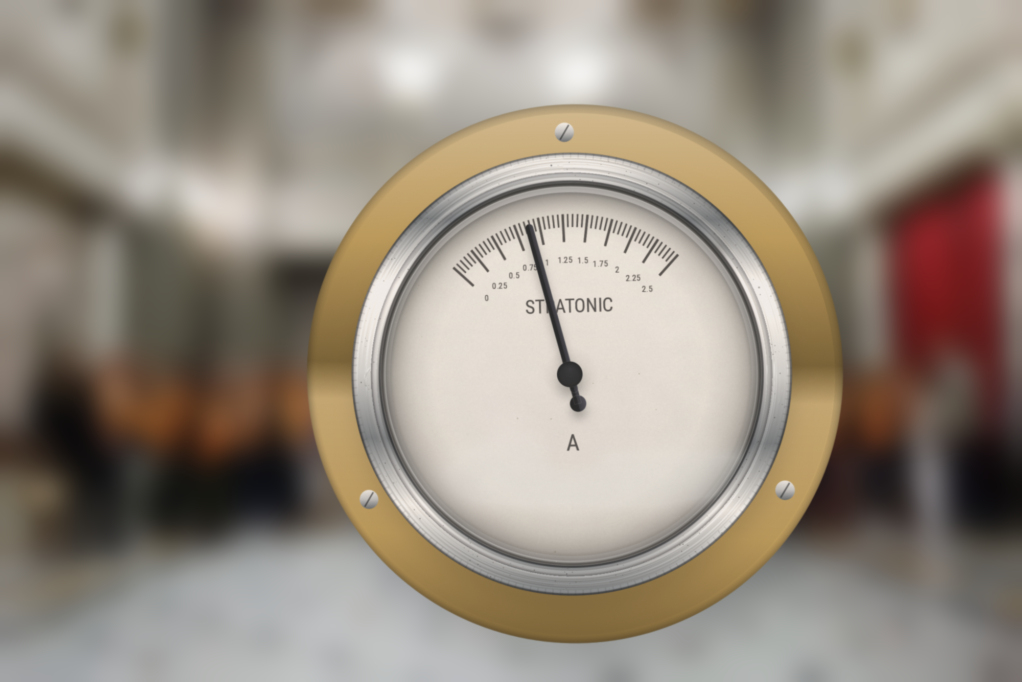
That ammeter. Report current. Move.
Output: 0.9 A
